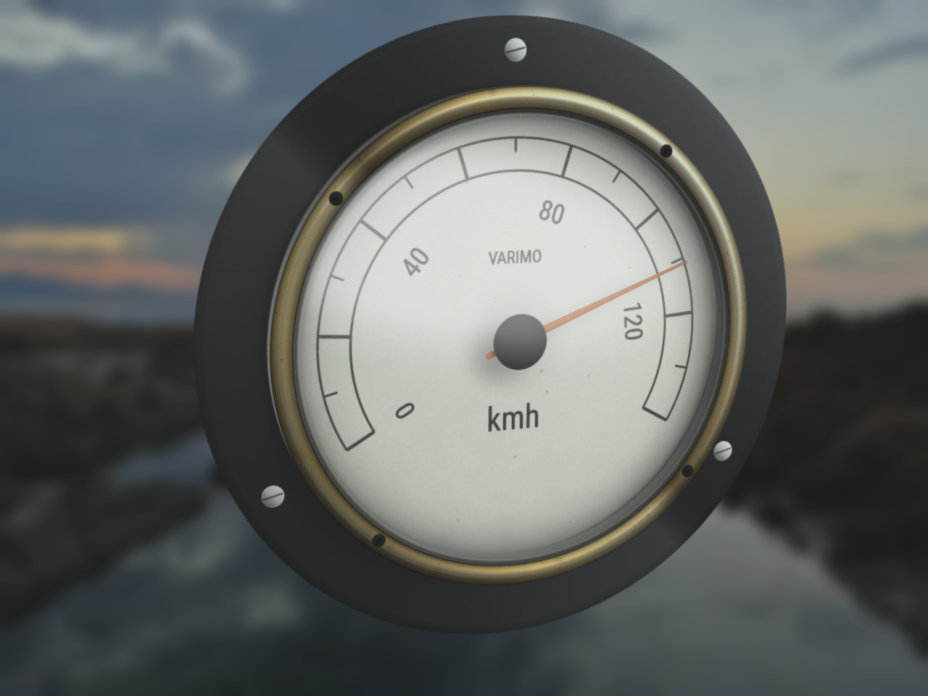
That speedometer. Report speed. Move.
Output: 110 km/h
